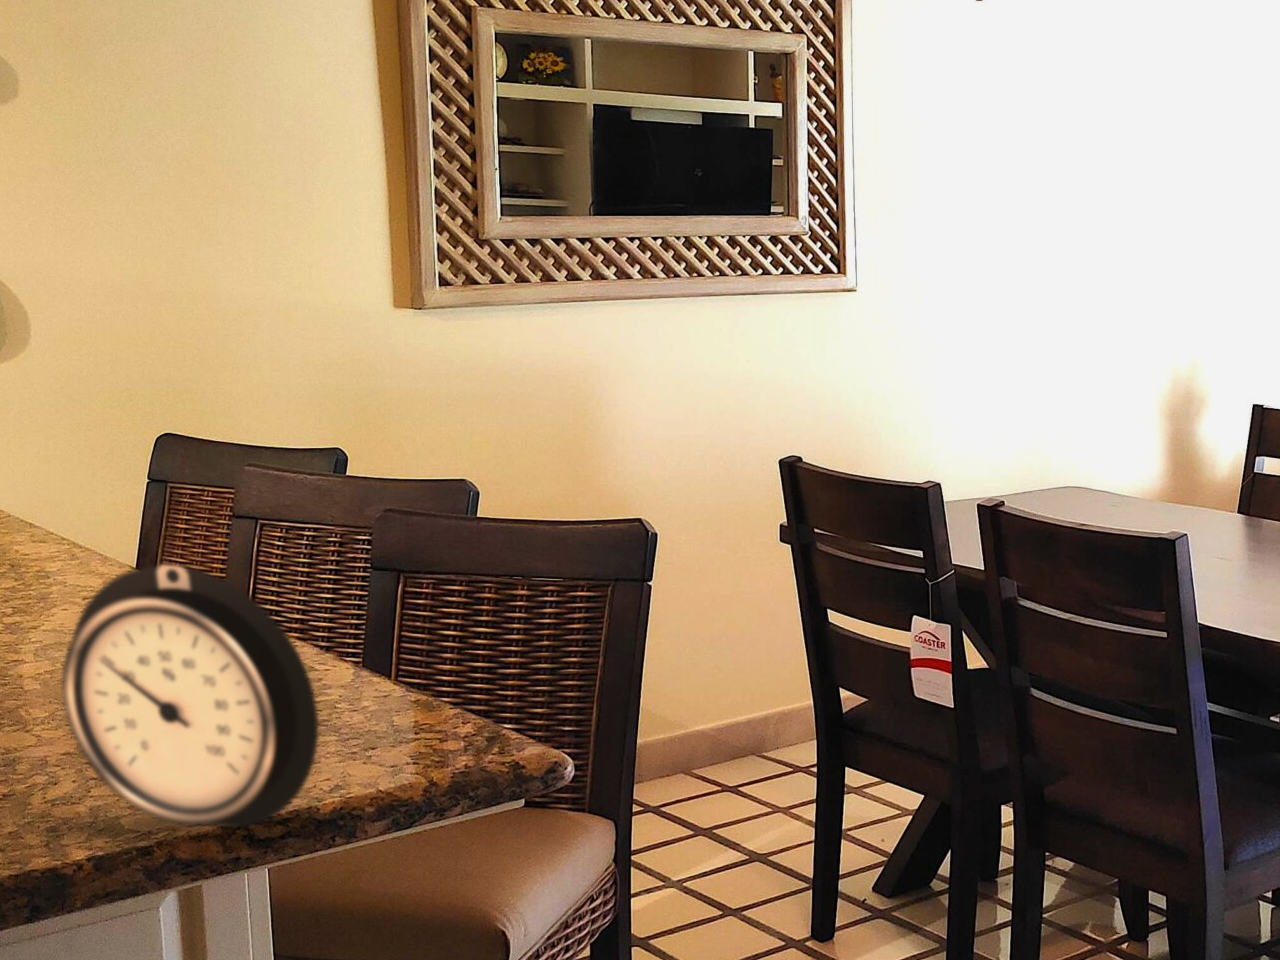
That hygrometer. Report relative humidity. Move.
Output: 30 %
